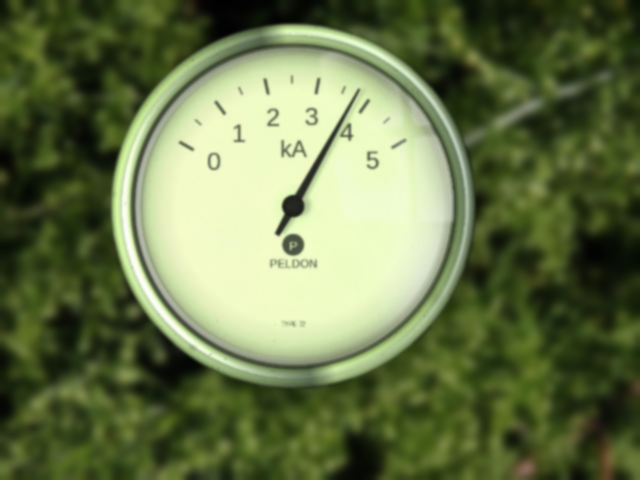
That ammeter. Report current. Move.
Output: 3.75 kA
